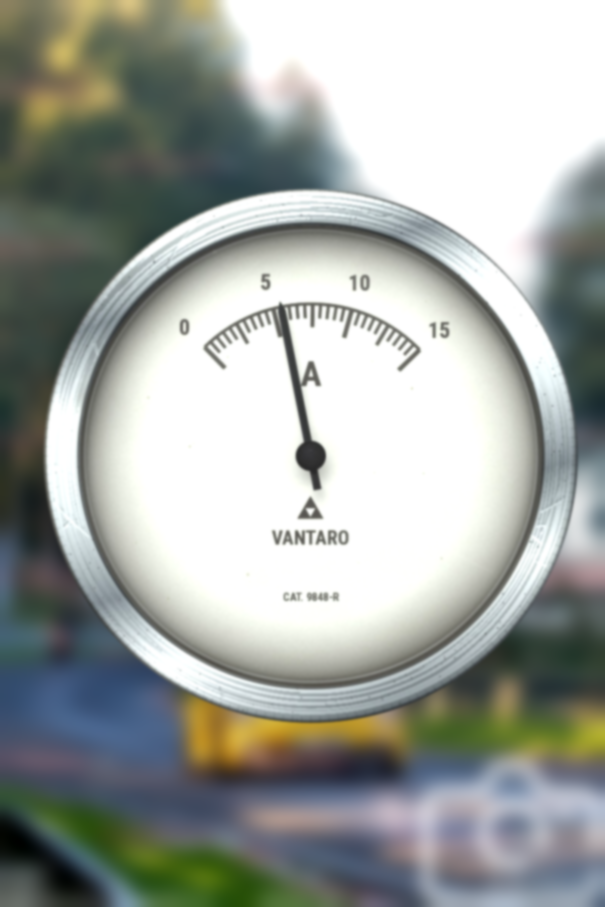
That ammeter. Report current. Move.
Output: 5.5 A
